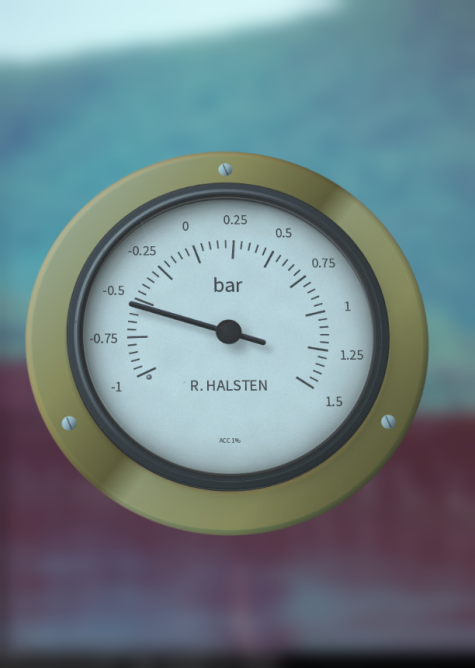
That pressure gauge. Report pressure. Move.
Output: -0.55 bar
